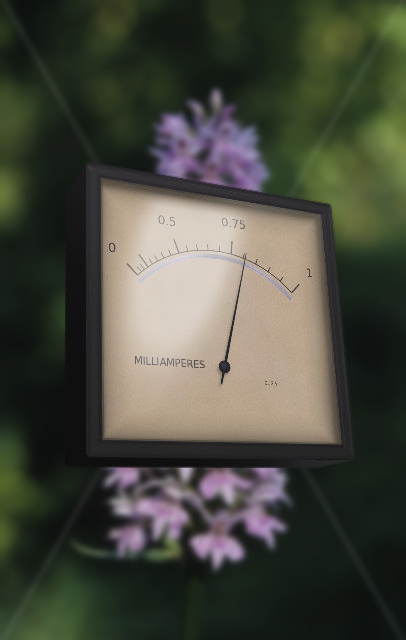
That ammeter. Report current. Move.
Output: 0.8 mA
